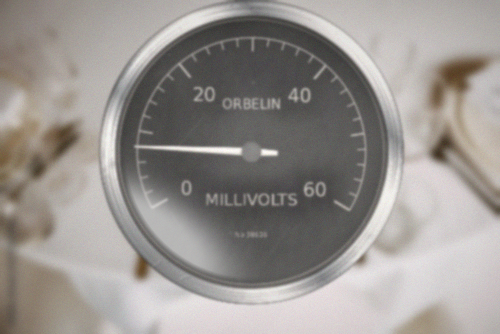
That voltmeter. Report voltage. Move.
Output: 8 mV
